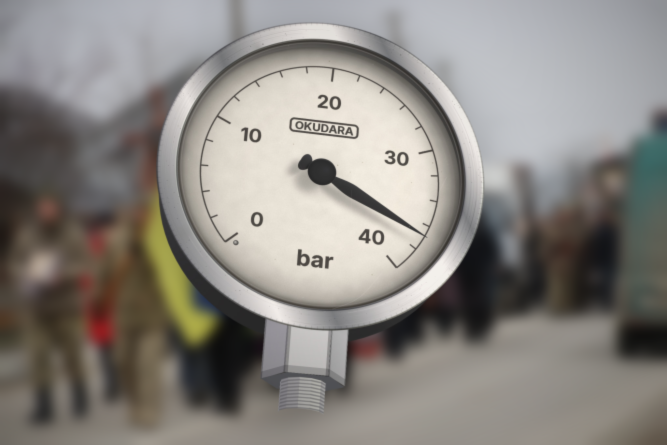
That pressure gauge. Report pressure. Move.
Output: 37 bar
